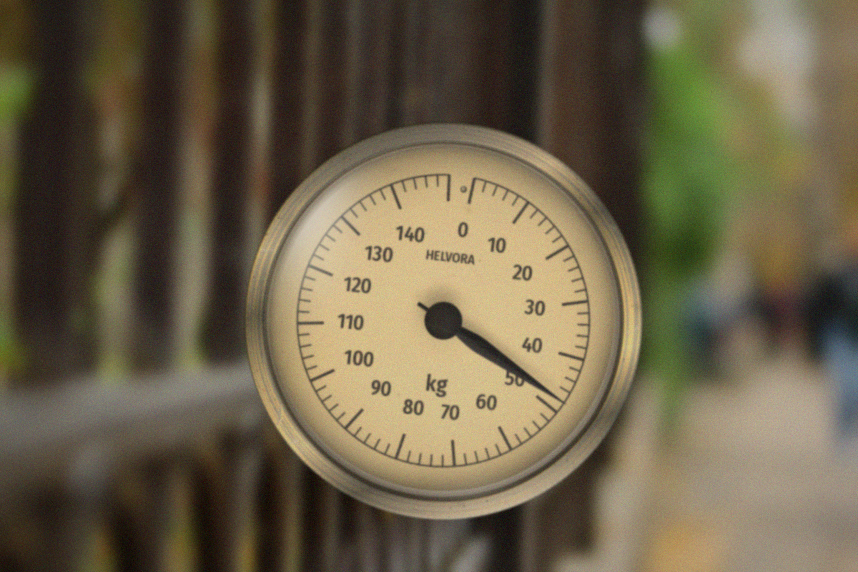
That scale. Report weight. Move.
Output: 48 kg
